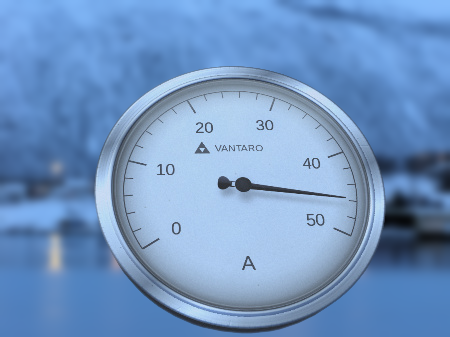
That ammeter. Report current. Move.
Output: 46 A
